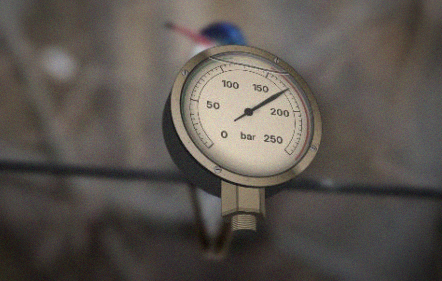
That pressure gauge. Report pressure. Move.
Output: 175 bar
